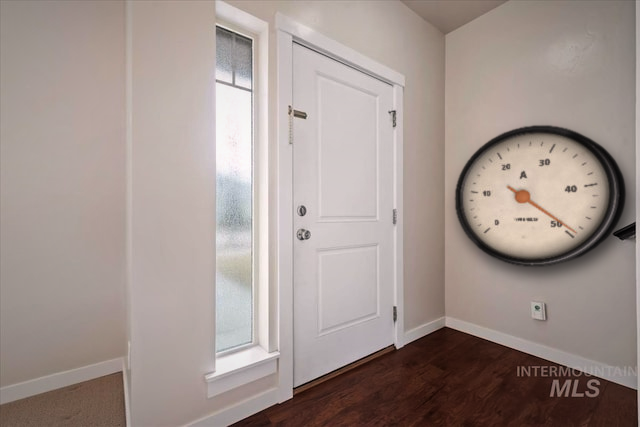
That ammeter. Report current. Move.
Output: 49 A
